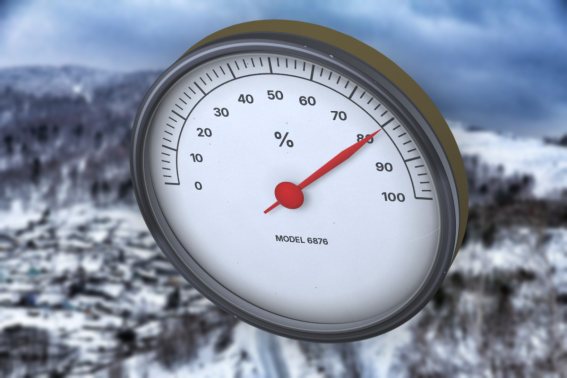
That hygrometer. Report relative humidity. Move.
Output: 80 %
